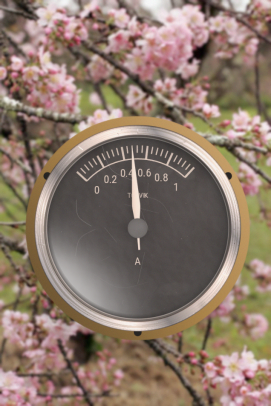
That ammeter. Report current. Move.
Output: 0.48 A
